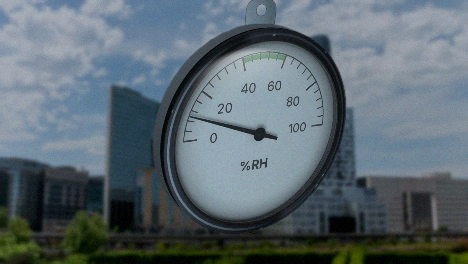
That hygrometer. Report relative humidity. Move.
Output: 10 %
